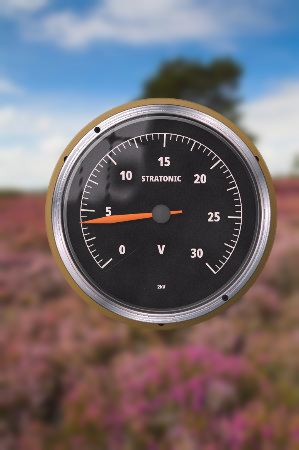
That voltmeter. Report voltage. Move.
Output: 4 V
